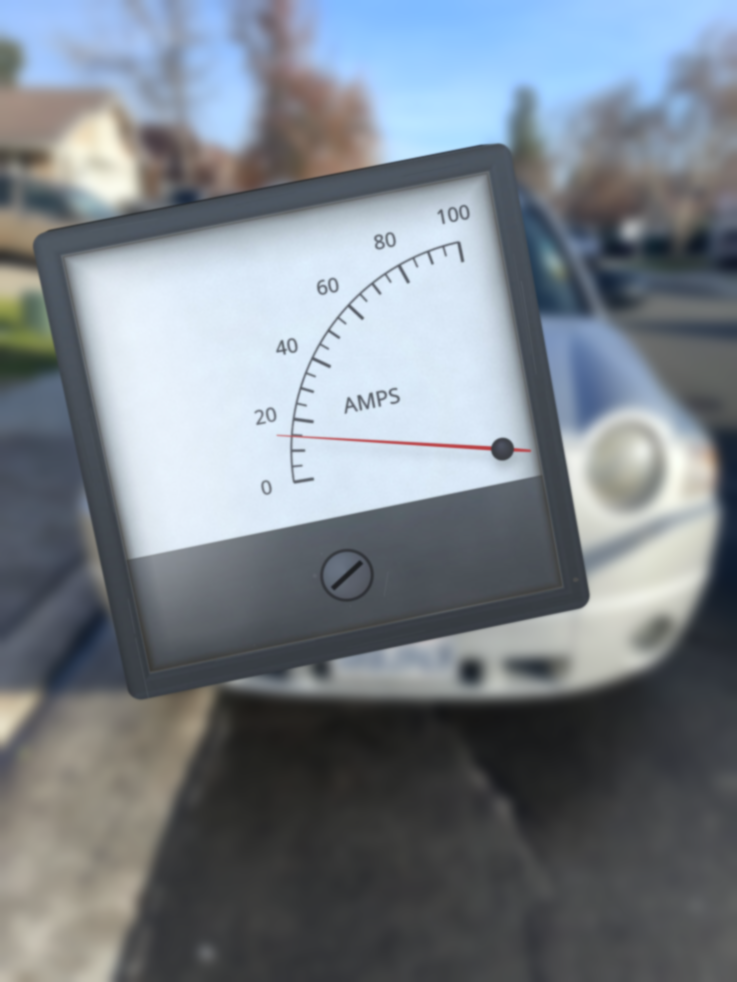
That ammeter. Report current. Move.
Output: 15 A
